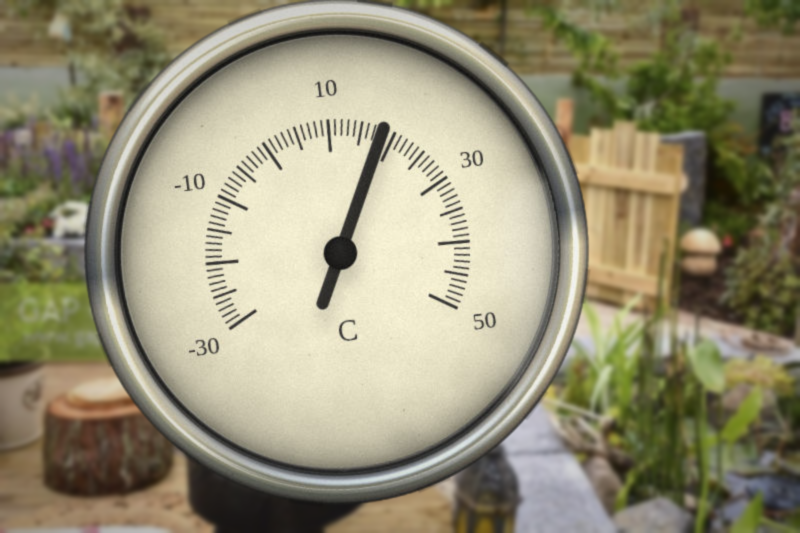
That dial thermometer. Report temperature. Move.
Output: 18 °C
